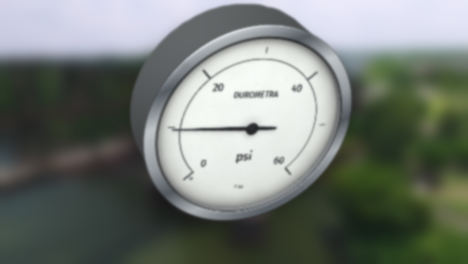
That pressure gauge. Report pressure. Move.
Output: 10 psi
